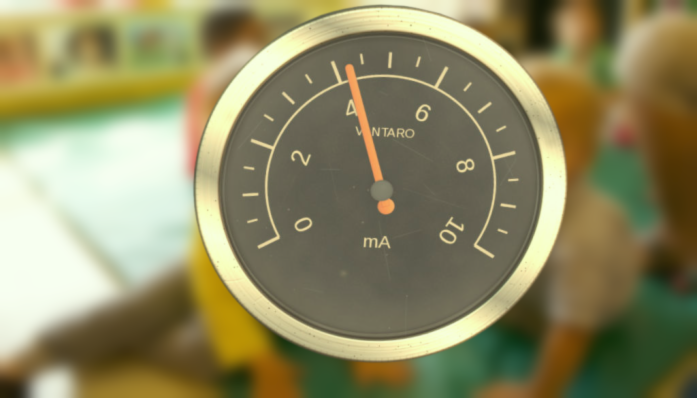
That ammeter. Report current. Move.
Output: 4.25 mA
